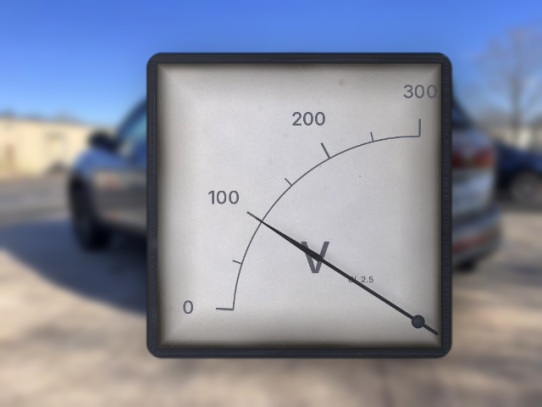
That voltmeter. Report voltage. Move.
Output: 100 V
